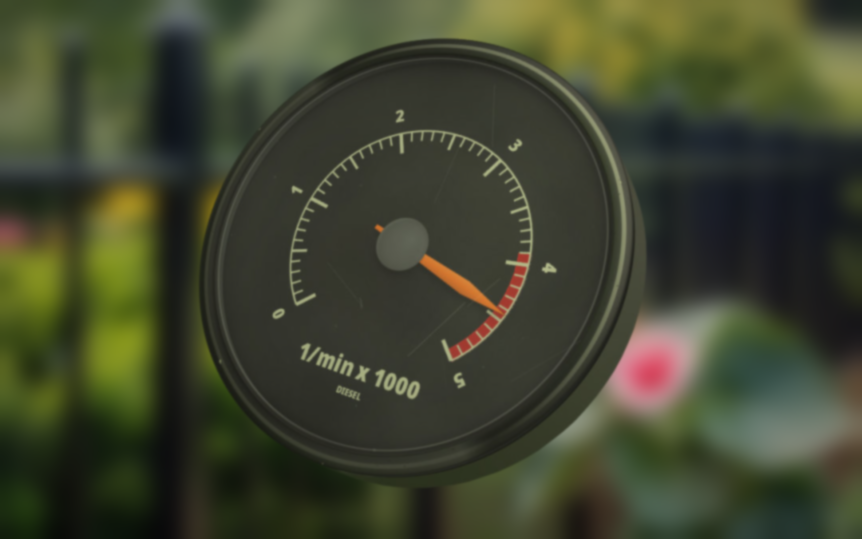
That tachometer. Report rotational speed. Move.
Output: 4450 rpm
